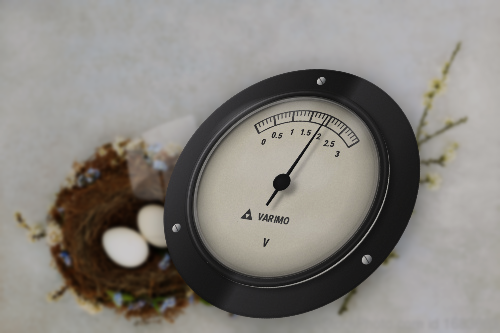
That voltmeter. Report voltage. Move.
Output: 2 V
